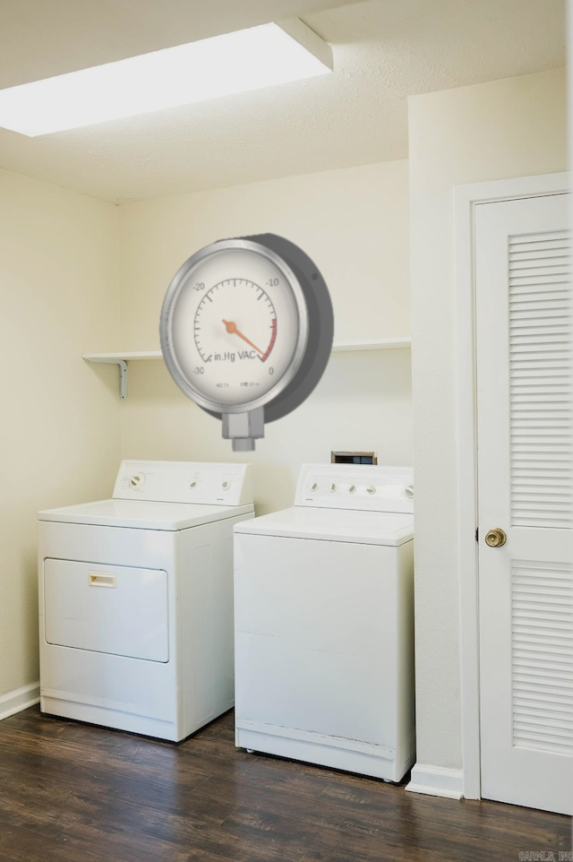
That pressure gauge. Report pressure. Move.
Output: -1 inHg
